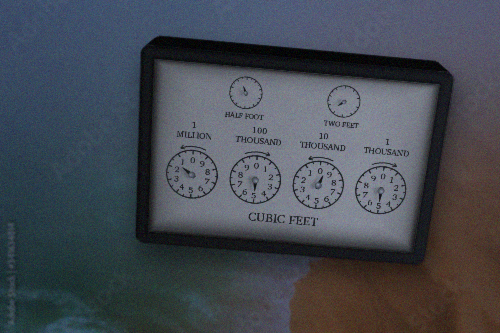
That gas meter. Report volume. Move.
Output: 149500 ft³
